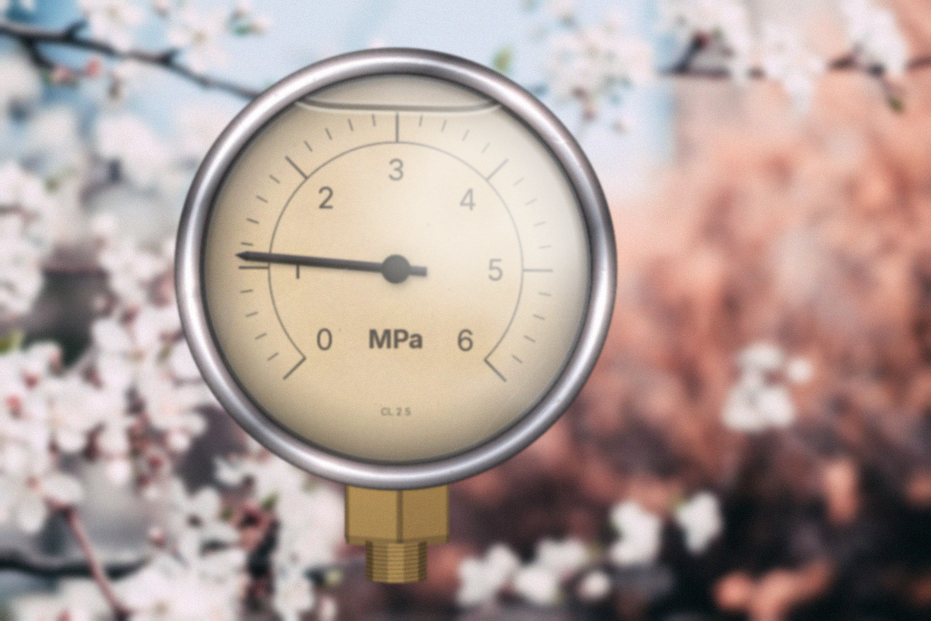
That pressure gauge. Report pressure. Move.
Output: 1.1 MPa
